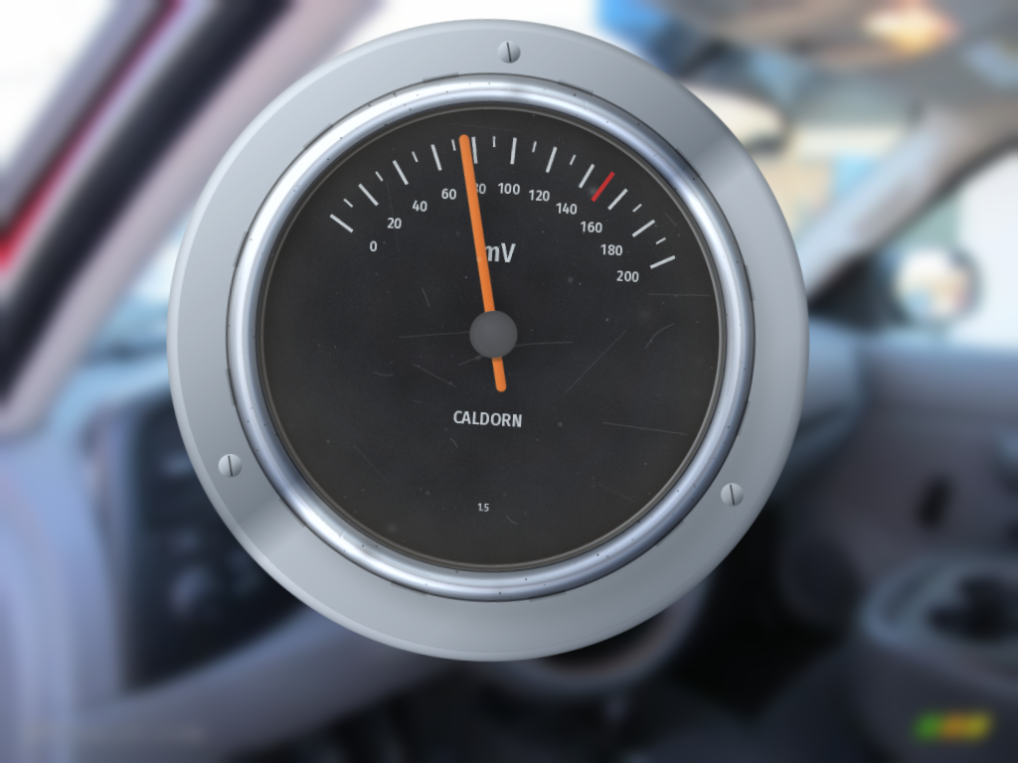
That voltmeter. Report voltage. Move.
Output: 75 mV
